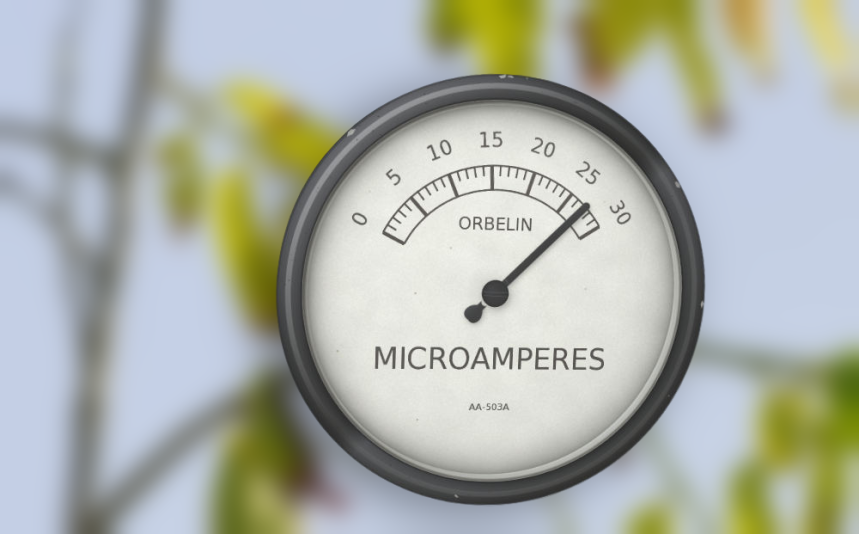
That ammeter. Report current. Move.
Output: 27 µA
